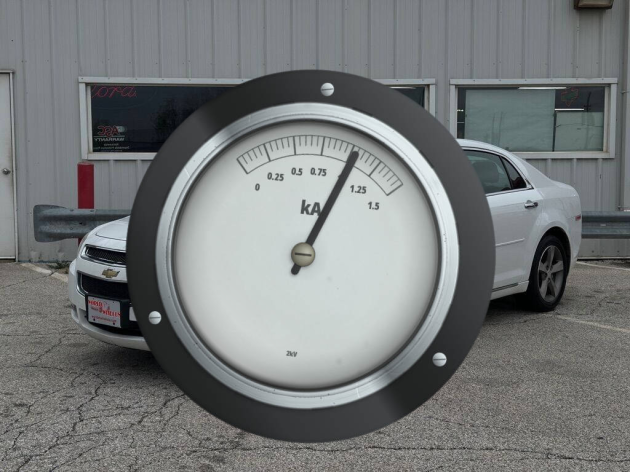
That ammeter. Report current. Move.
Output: 1.05 kA
